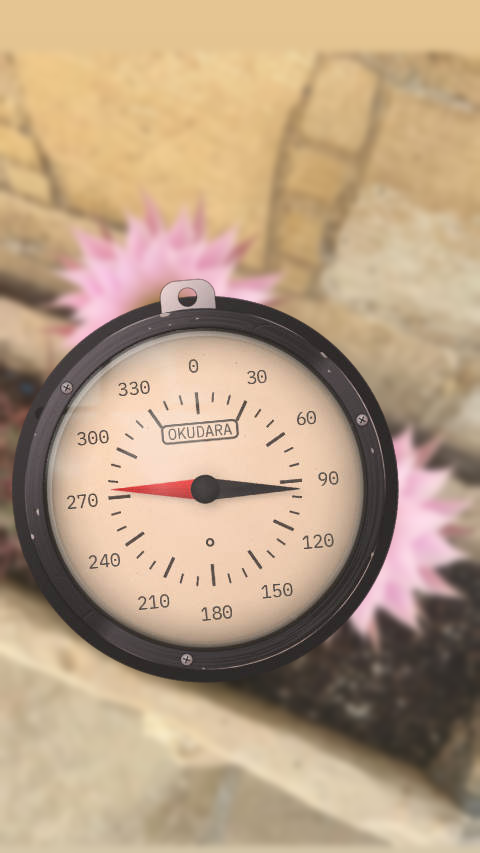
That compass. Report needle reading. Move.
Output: 275 °
